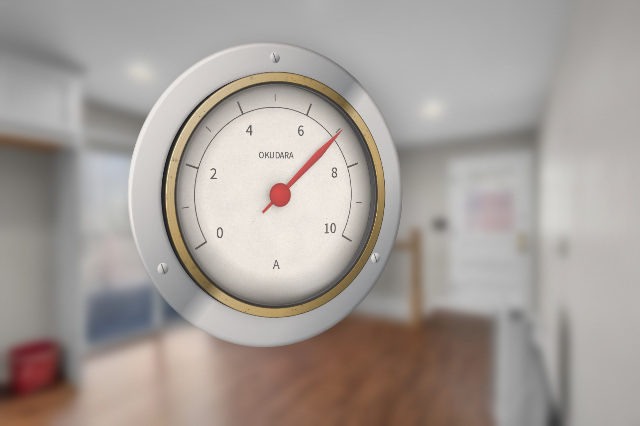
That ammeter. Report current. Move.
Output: 7 A
